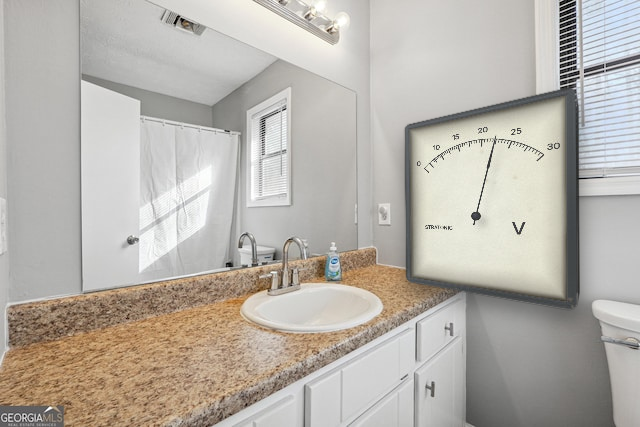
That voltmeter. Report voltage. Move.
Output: 22.5 V
